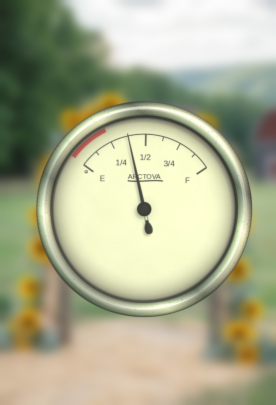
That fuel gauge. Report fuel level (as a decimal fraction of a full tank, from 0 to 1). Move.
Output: 0.375
